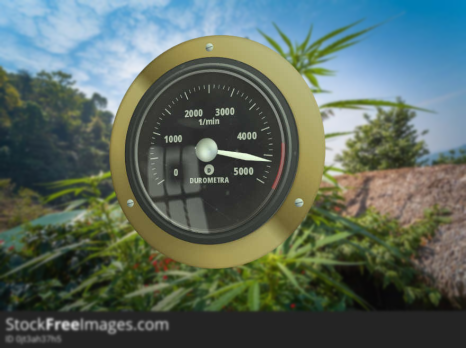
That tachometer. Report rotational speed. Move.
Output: 4600 rpm
